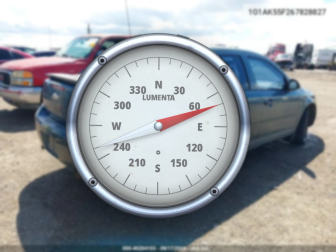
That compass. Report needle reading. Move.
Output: 70 °
